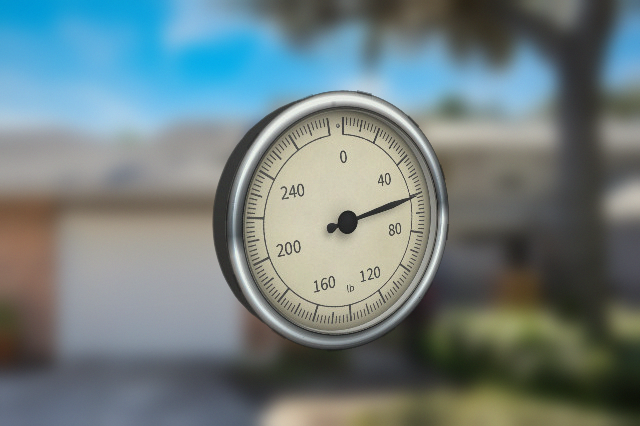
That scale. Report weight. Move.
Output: 60 lb
